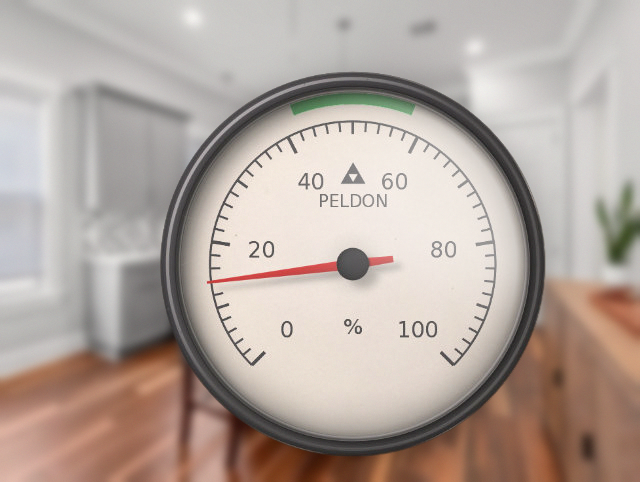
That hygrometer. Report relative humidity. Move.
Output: 14 %
